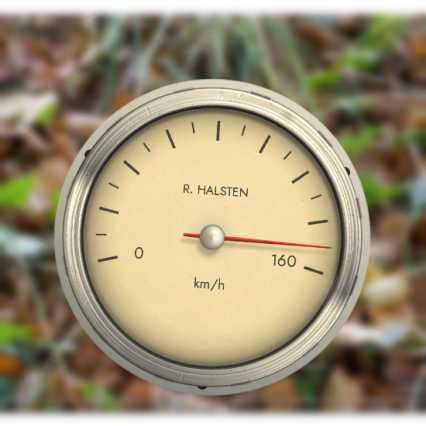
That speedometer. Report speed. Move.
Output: 150 km/h
